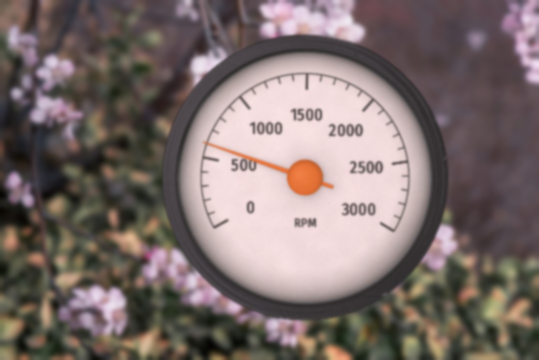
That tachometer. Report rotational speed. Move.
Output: 600 rpm
